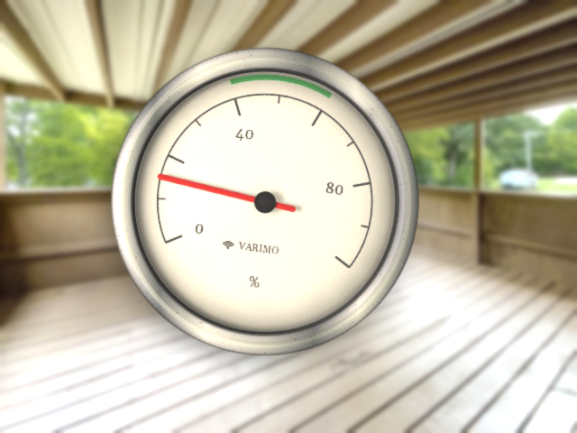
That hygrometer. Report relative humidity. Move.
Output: 15 %
